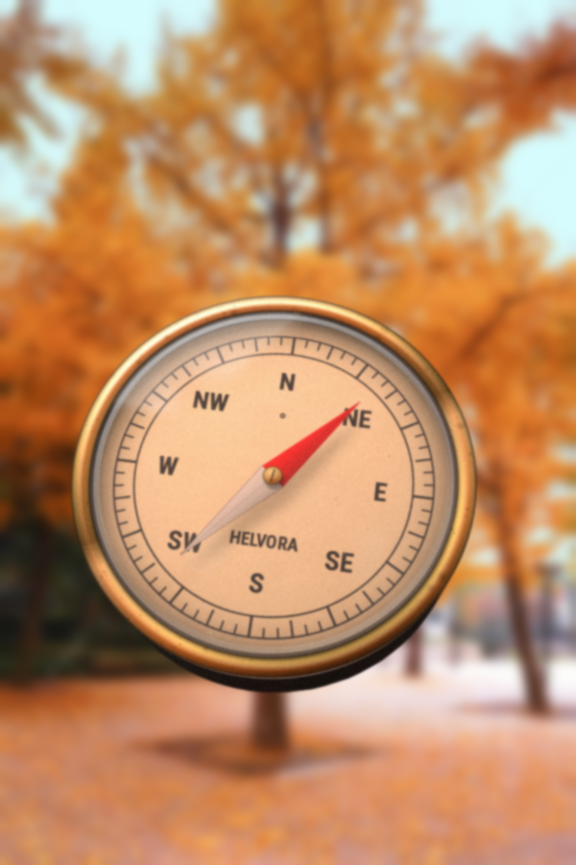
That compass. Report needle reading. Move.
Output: 40 °
